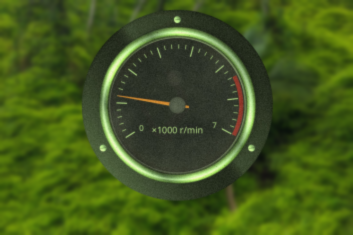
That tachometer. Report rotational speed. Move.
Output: 1200 rpm
